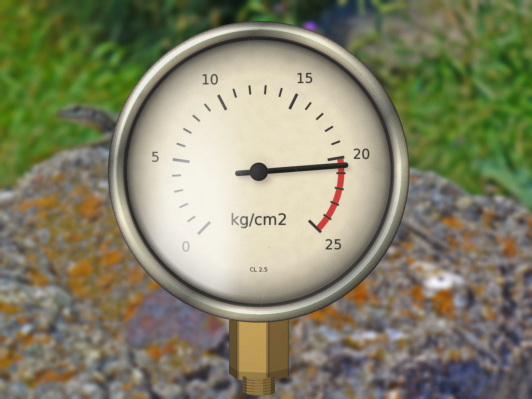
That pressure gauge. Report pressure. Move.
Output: 20.5 kg/cm²
